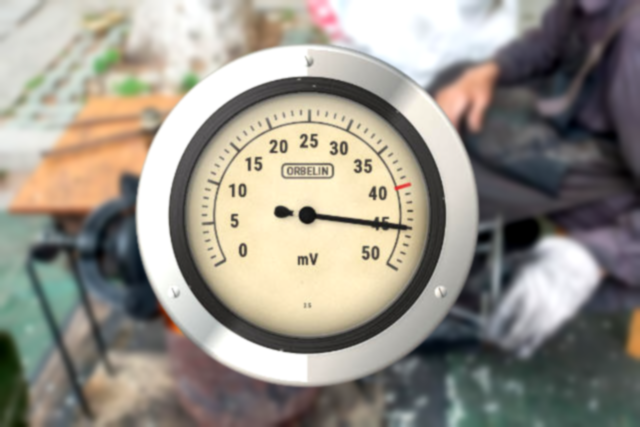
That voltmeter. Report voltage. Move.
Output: 45 mV
